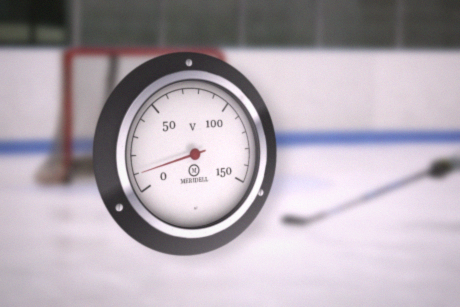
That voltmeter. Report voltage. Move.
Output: 10 V
